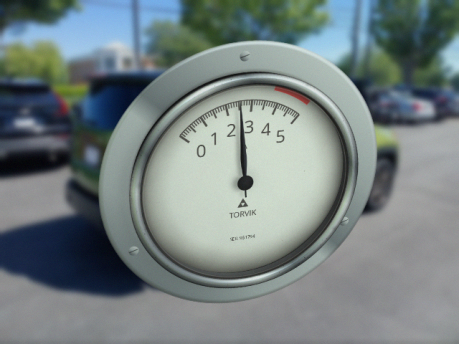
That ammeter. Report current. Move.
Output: 2.5 A
